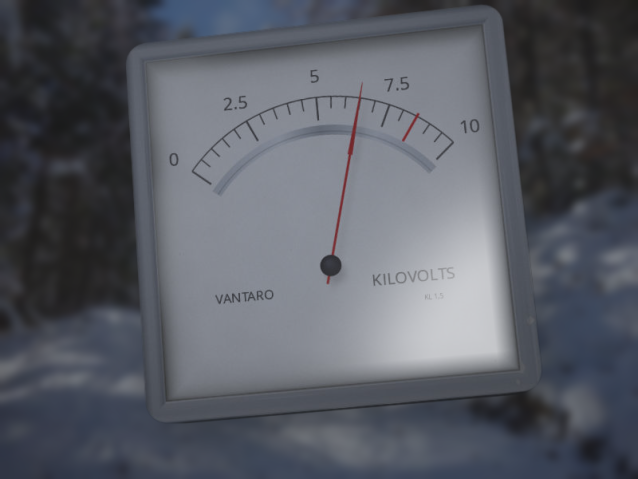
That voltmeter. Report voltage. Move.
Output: 6.5 kV
